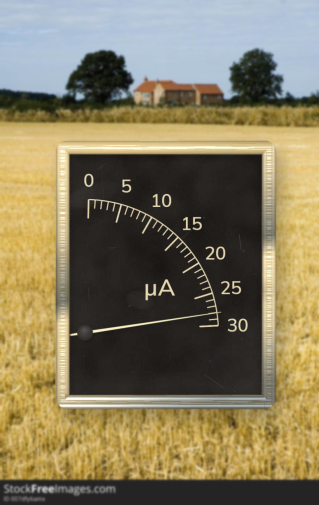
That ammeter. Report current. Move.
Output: 28 µA
